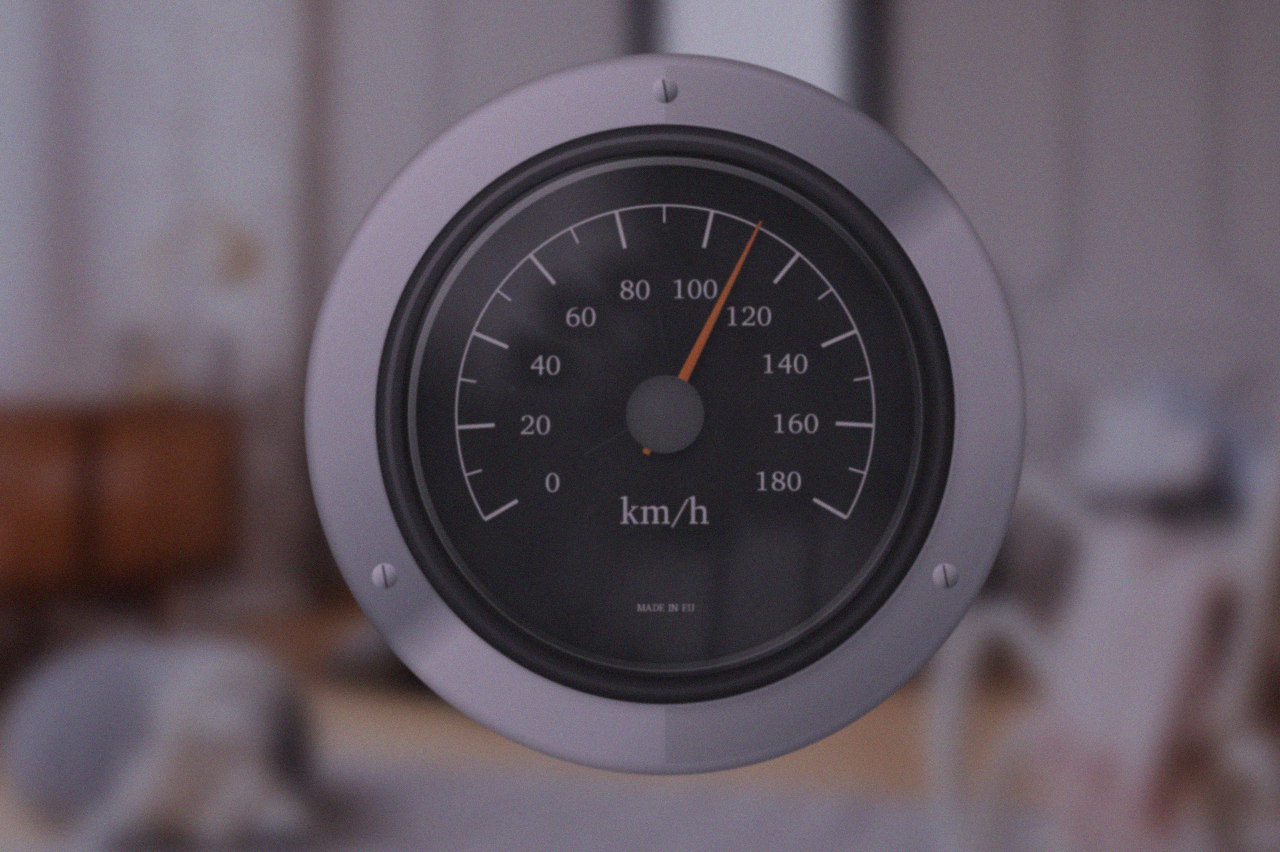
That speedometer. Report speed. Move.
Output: 110 km/h
